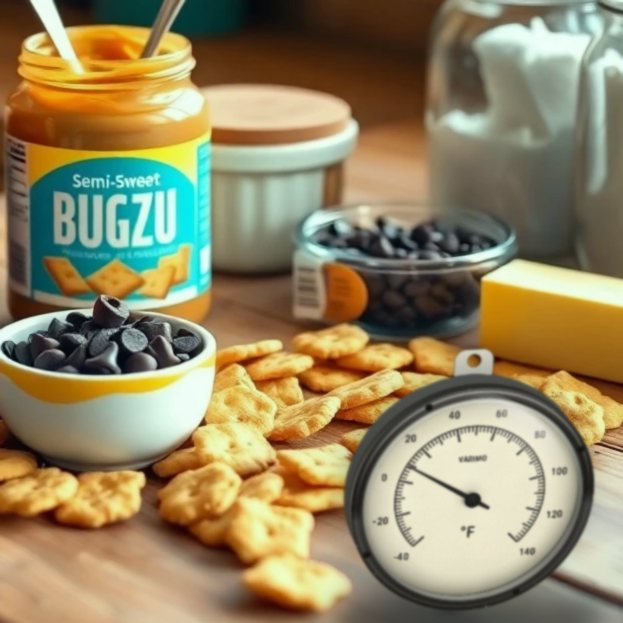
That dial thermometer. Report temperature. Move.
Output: 10 °F
